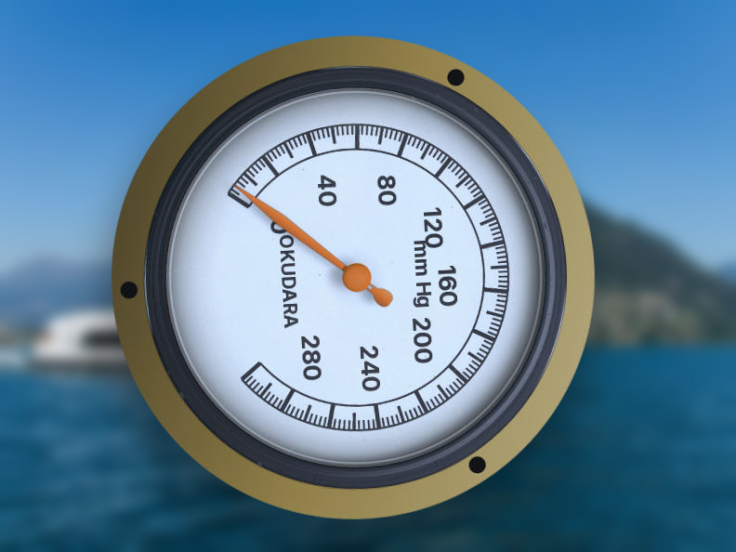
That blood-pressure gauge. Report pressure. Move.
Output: 4 mmHg
